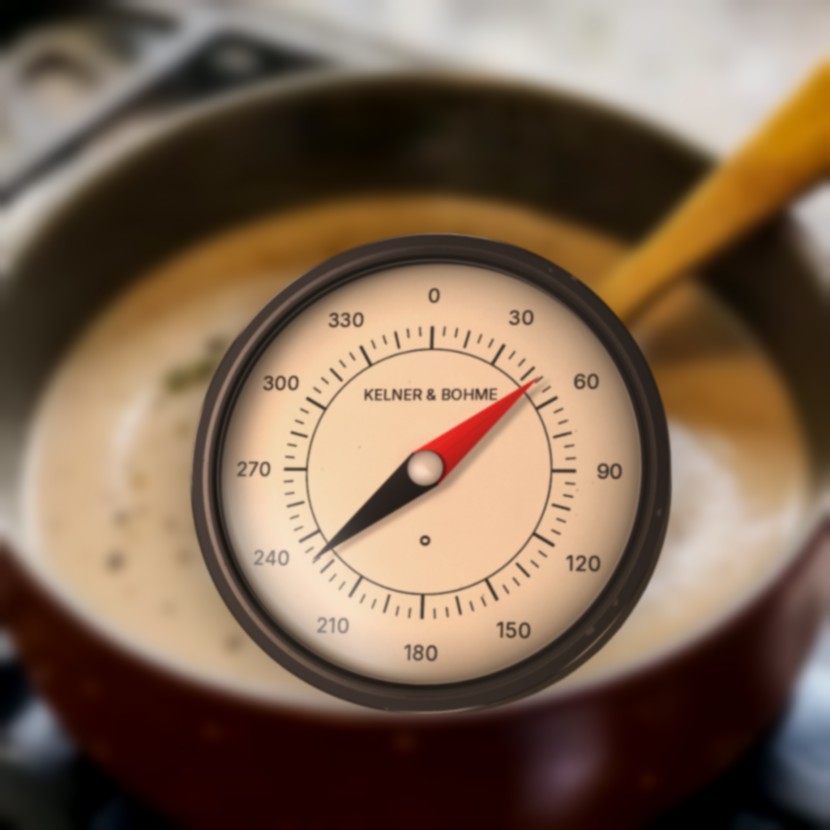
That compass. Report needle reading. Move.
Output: 50 °
